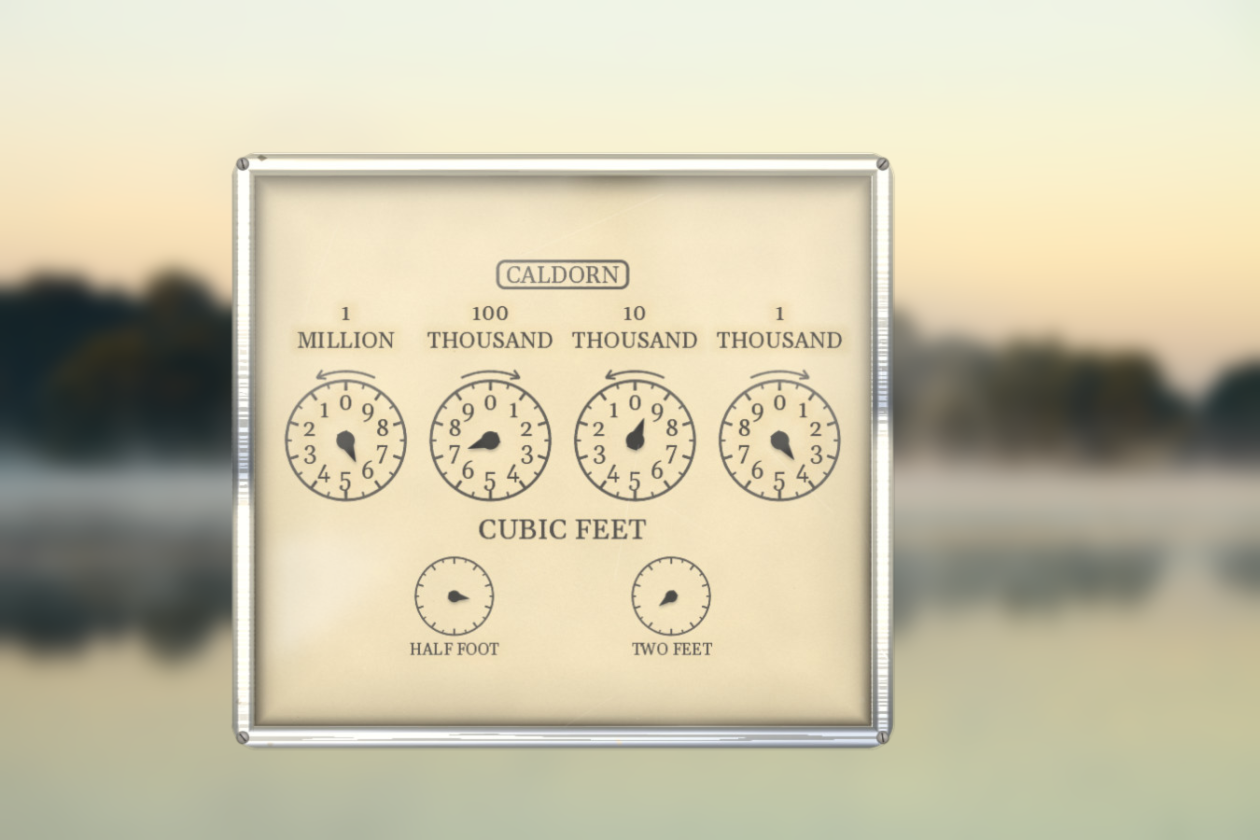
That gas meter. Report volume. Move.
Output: 569400 ft³
